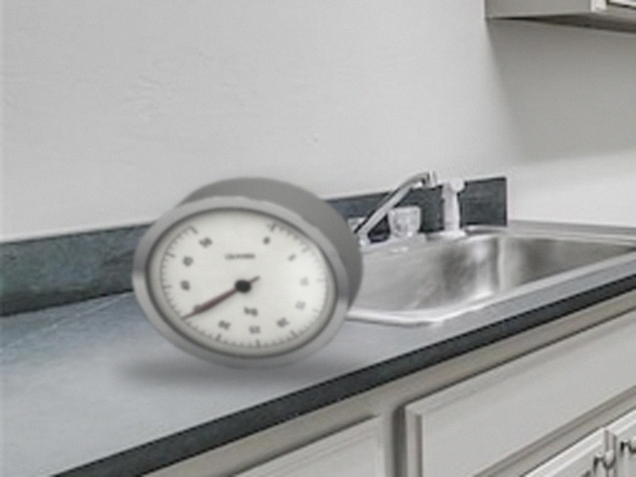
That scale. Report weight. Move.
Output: 35 kg
